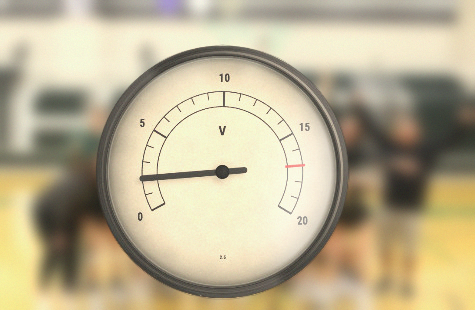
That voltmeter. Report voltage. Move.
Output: 2 V
